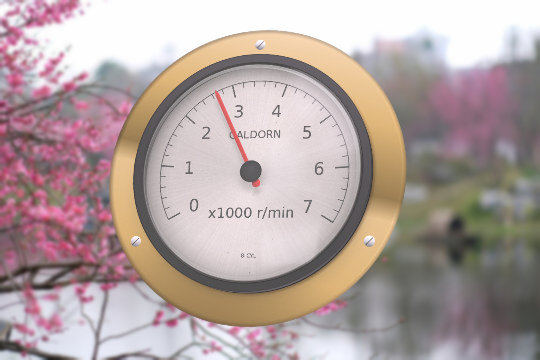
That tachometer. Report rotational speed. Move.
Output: 2700 rpm
